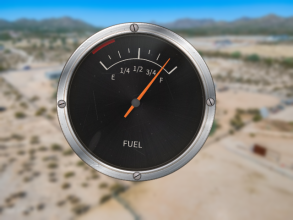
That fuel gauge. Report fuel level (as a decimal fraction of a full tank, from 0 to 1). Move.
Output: 0.875
